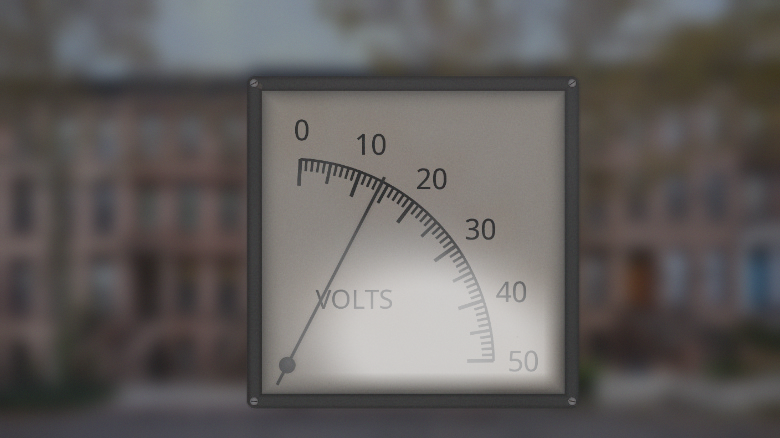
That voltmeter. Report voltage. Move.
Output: 14 V
